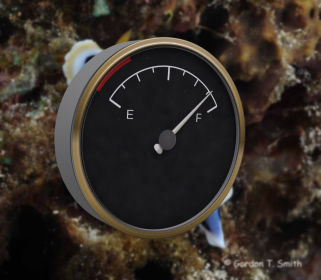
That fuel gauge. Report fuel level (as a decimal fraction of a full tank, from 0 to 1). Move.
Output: 0.875
